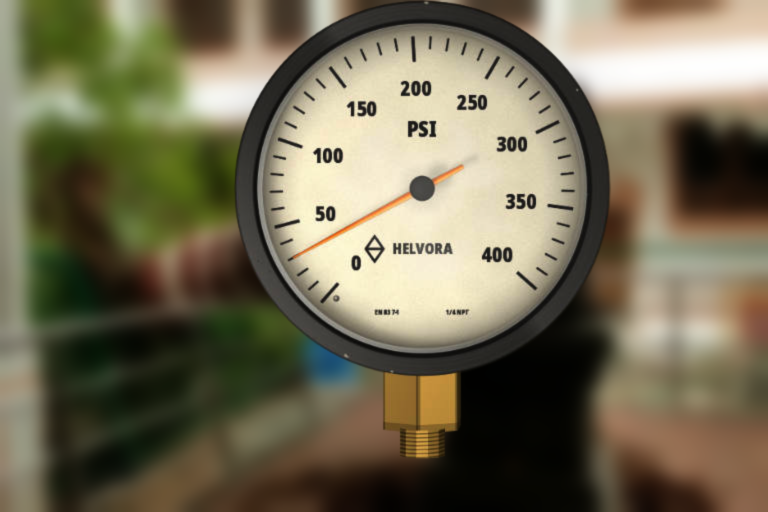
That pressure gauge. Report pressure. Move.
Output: 30 psi
